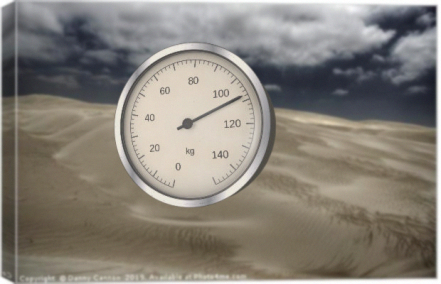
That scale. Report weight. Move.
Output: 108 kg
